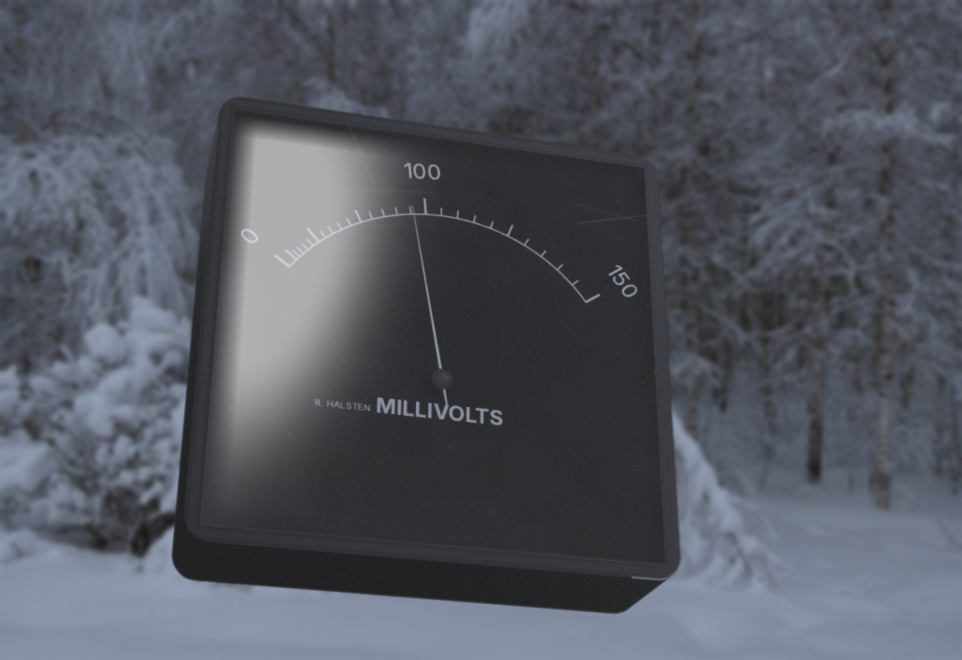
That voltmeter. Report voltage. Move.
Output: 95 mV
